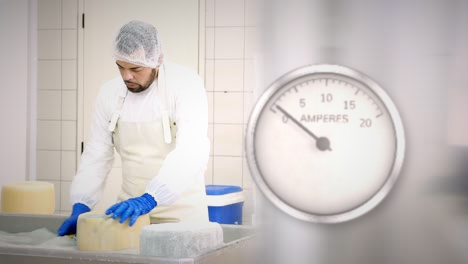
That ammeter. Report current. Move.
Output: 1 A
